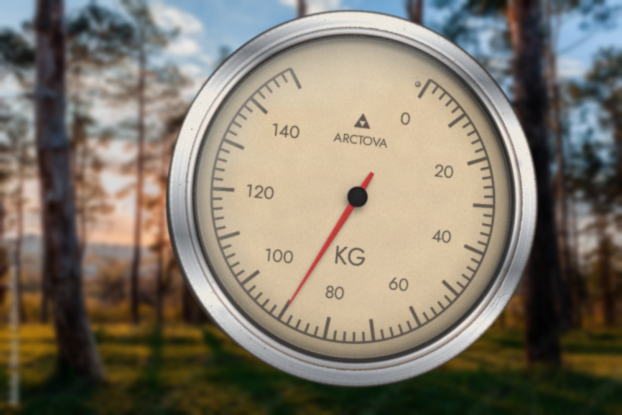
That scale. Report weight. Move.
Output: 90 kg
